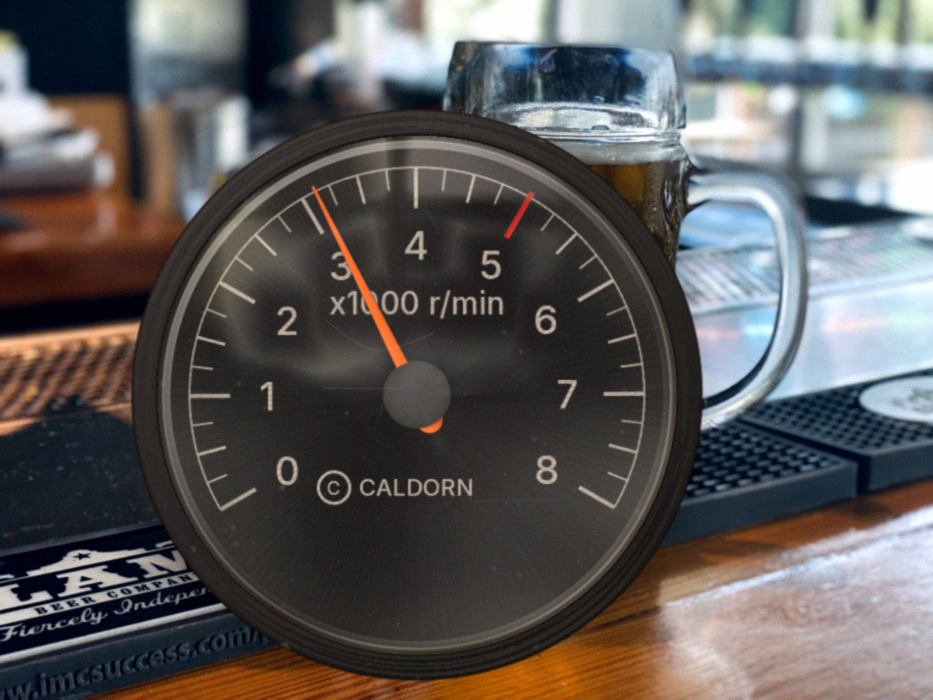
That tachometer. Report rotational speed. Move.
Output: 3125 rpm
